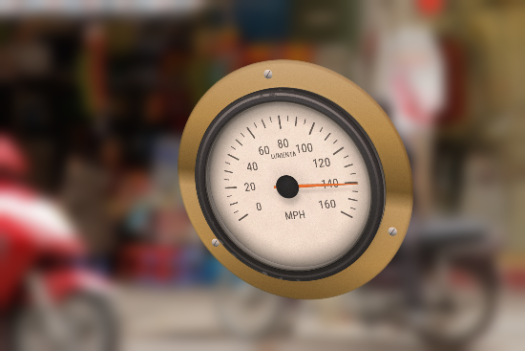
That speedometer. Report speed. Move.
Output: 140 mph
